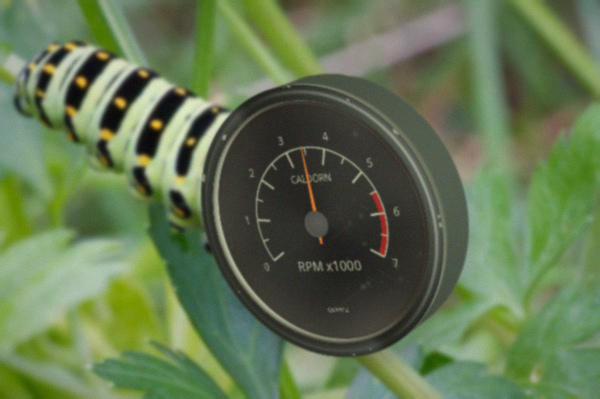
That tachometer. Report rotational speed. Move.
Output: 3500 rpm
